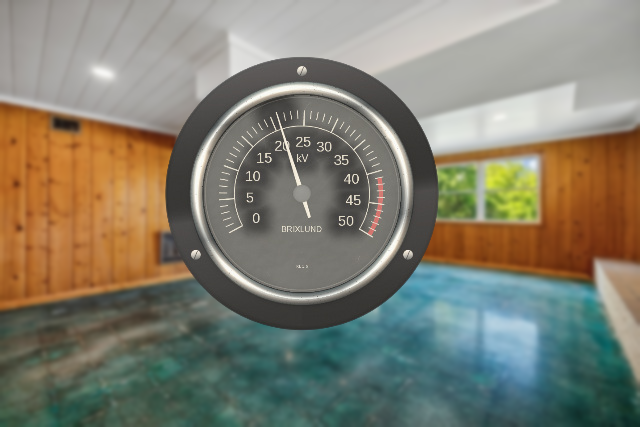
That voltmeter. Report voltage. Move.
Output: 21 kV
